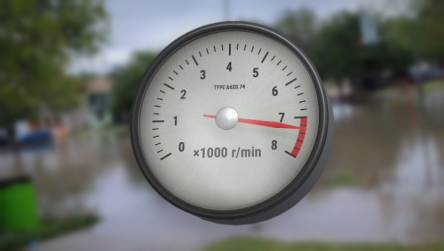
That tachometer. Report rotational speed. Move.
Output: 7300 rpm
